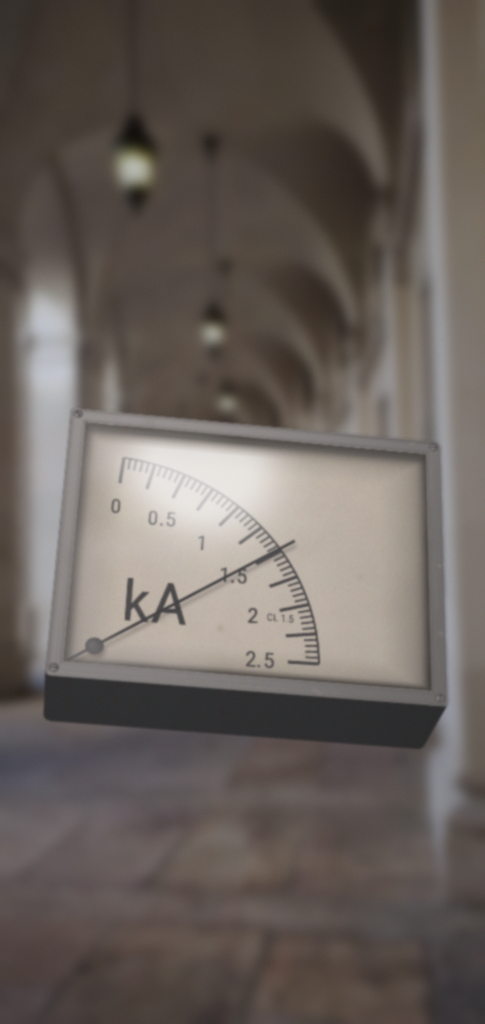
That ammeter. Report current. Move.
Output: 1.5 kA
